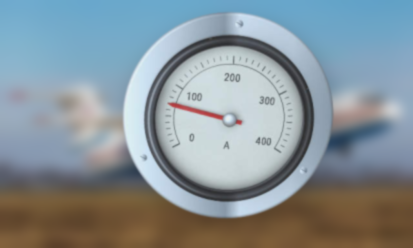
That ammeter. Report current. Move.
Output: 70 A
